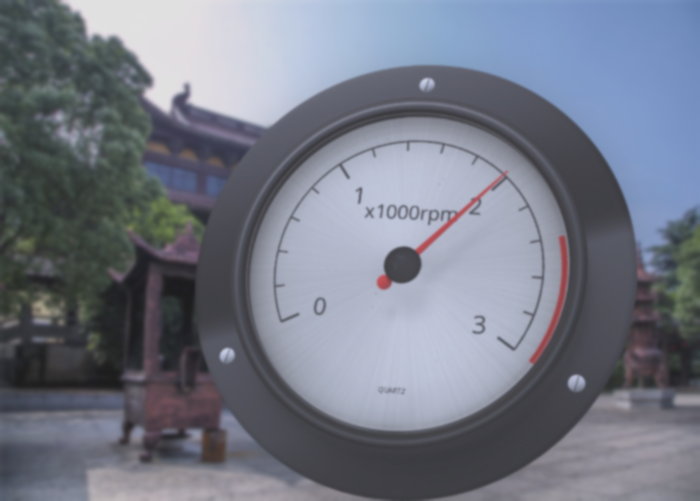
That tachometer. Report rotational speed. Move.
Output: 2000 rpm
